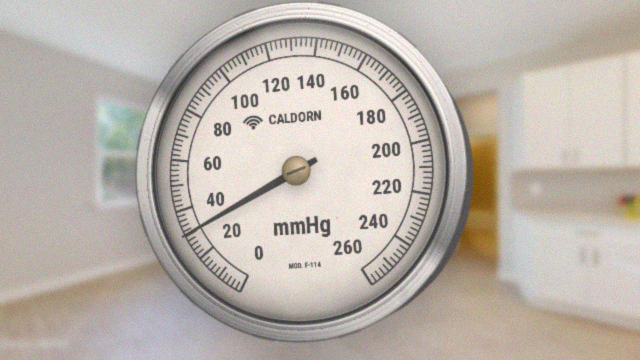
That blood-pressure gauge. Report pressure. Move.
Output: 30 mmHg
